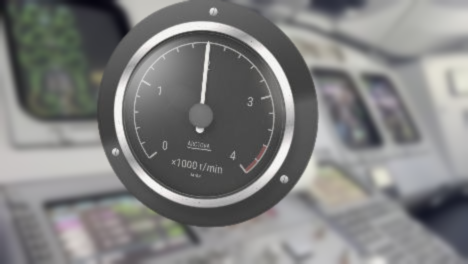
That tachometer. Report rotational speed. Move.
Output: 2000 rpm
